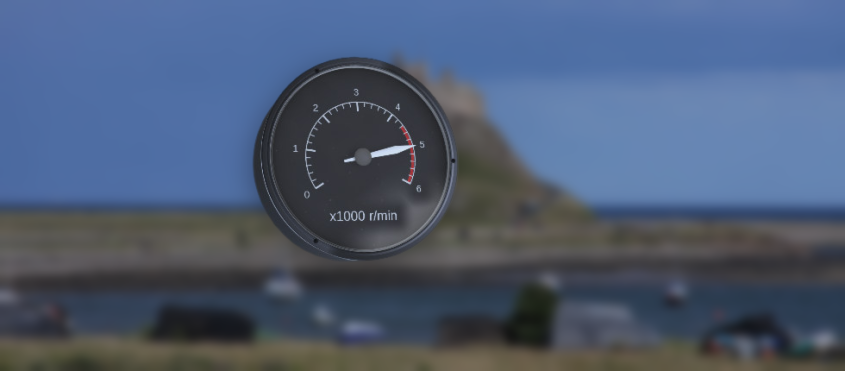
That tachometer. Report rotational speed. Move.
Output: 5000 rpm
